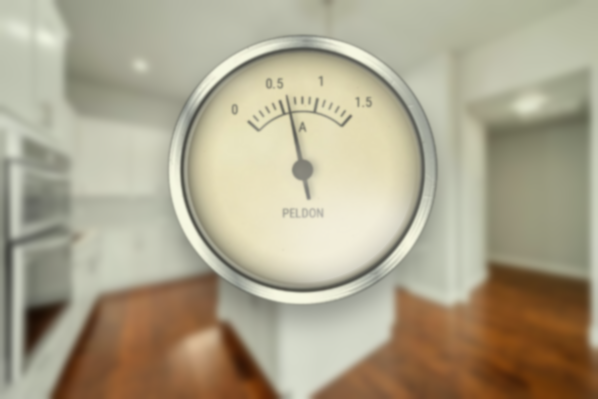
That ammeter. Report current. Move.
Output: 0.6 A
